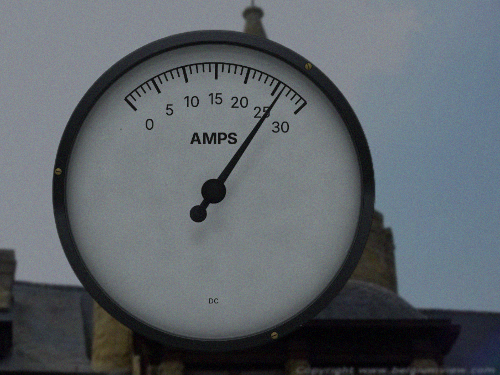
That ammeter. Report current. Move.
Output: 26 A
